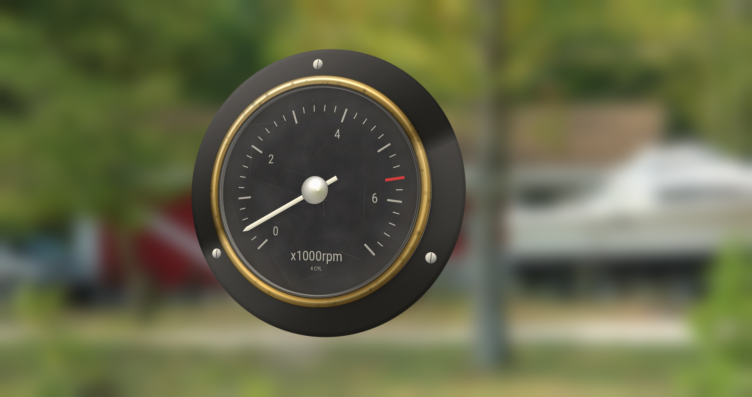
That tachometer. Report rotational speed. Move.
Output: 400 rpm
